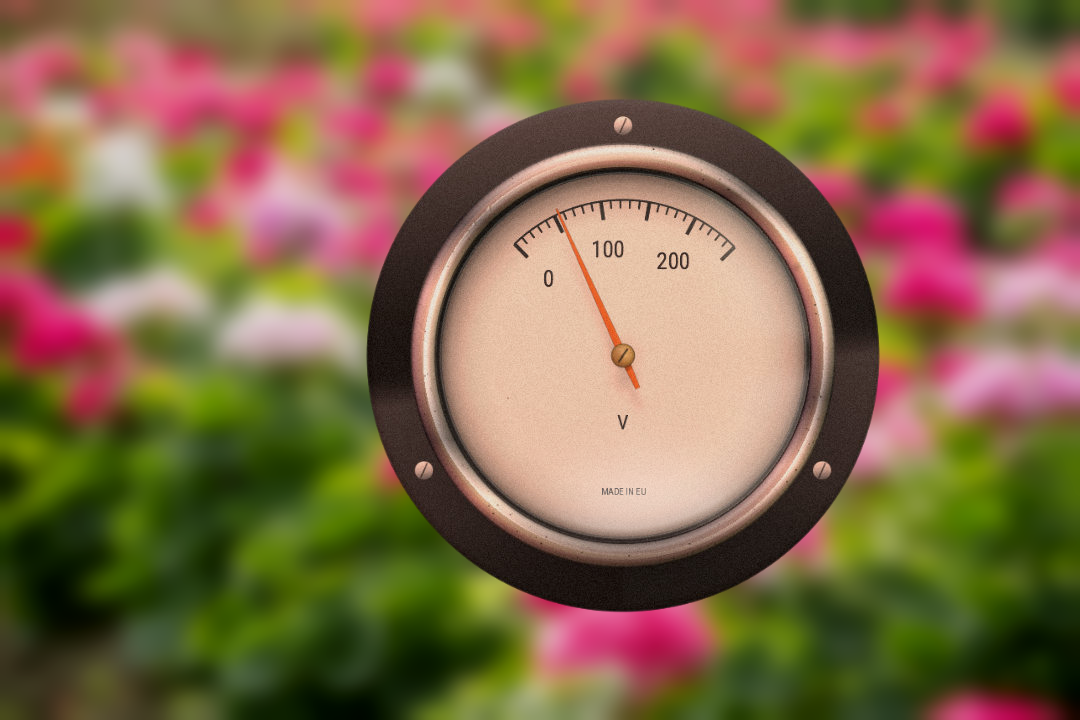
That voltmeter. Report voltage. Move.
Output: 55 V
